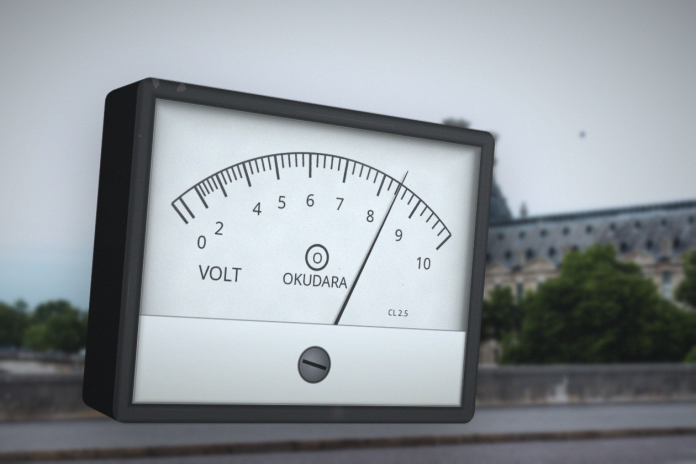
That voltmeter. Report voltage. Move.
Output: 8.4 V
